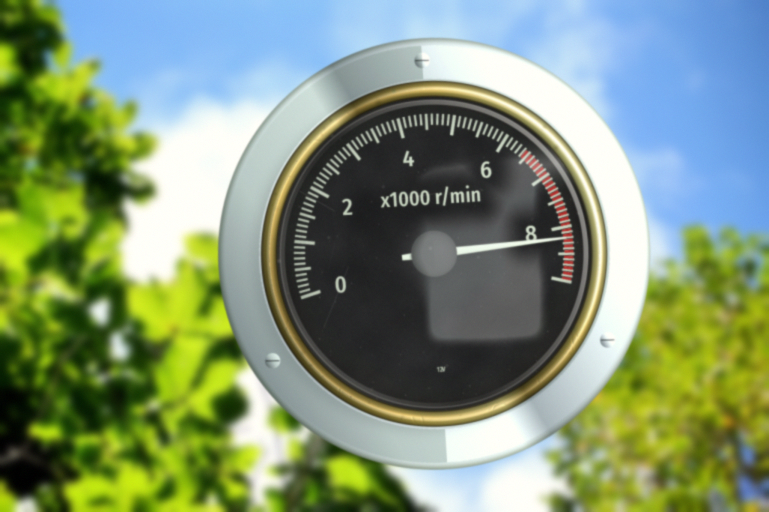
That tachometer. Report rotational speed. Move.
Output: 8200 rpm
